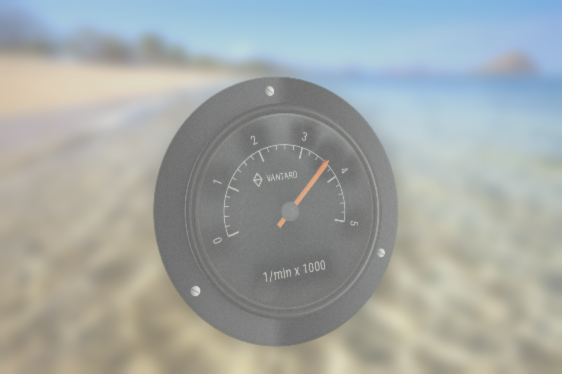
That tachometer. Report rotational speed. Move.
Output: 3600 rpm
